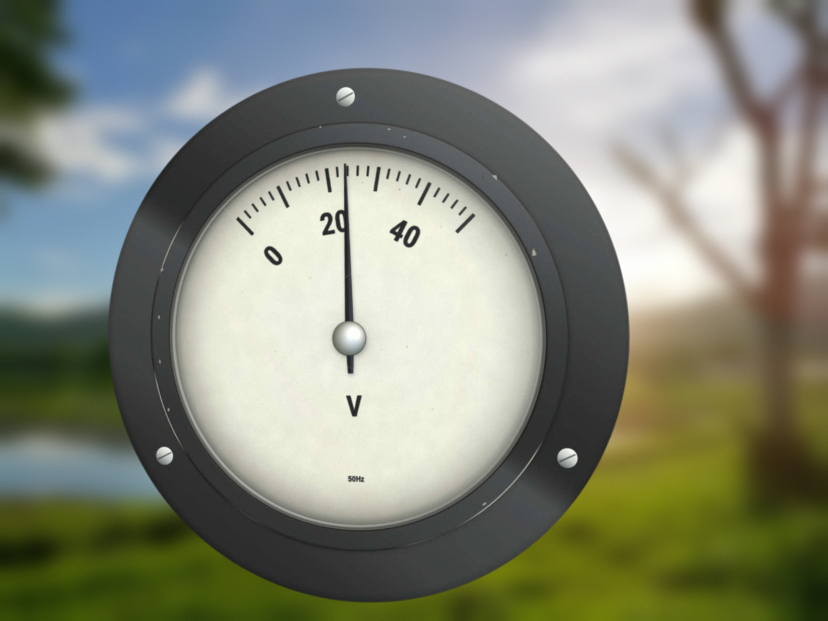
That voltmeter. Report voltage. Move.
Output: 24 V
